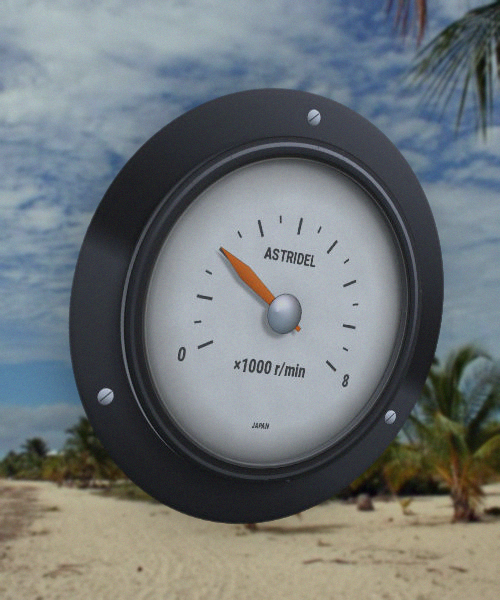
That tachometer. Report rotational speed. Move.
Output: 2000 rpm
